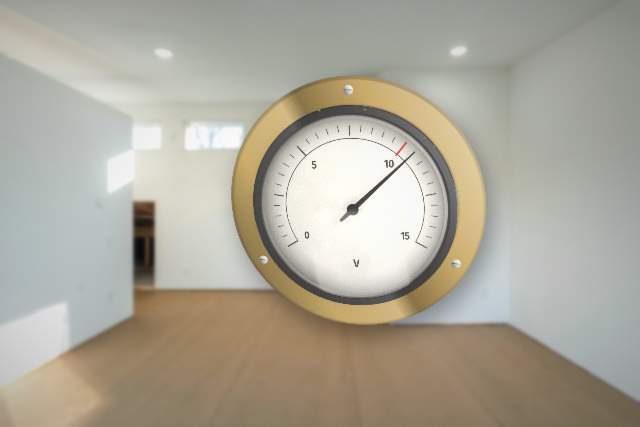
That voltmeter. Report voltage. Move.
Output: 10.5 V
